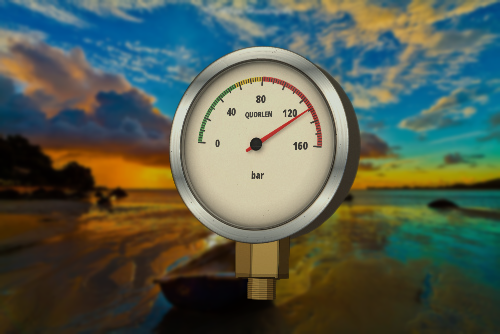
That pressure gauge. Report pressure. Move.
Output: 130 bar
